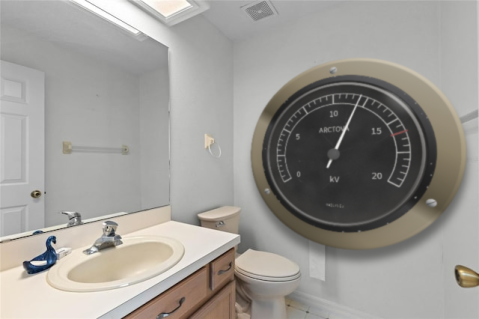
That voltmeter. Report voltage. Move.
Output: 12 kV
